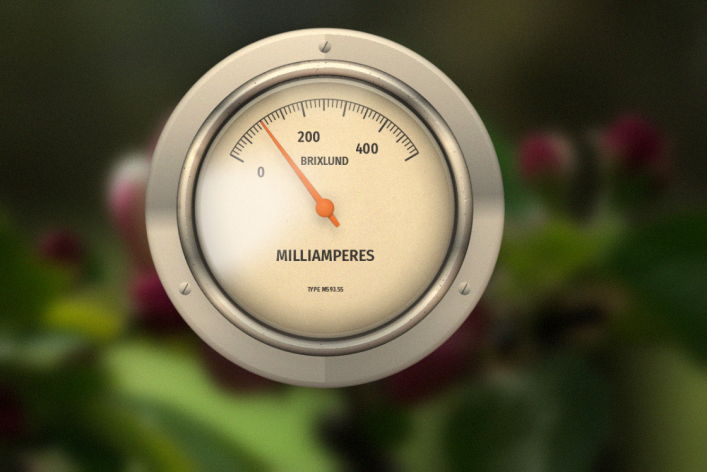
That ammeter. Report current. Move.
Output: 100 mA
